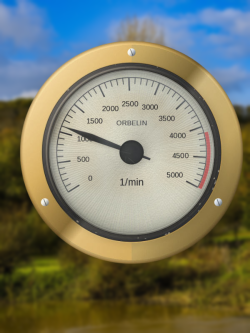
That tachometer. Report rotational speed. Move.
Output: 1100 rpm
